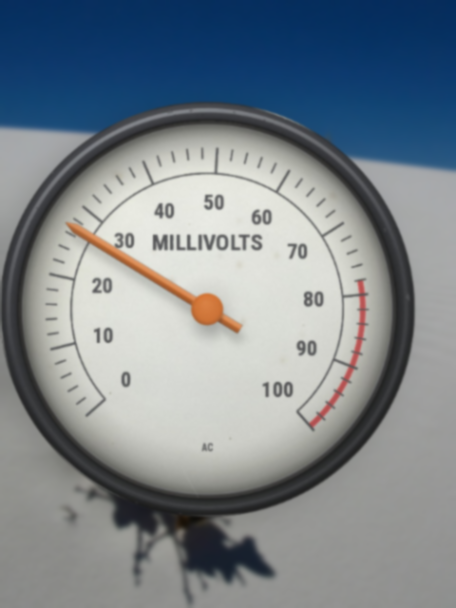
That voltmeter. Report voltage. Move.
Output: 27 mV
